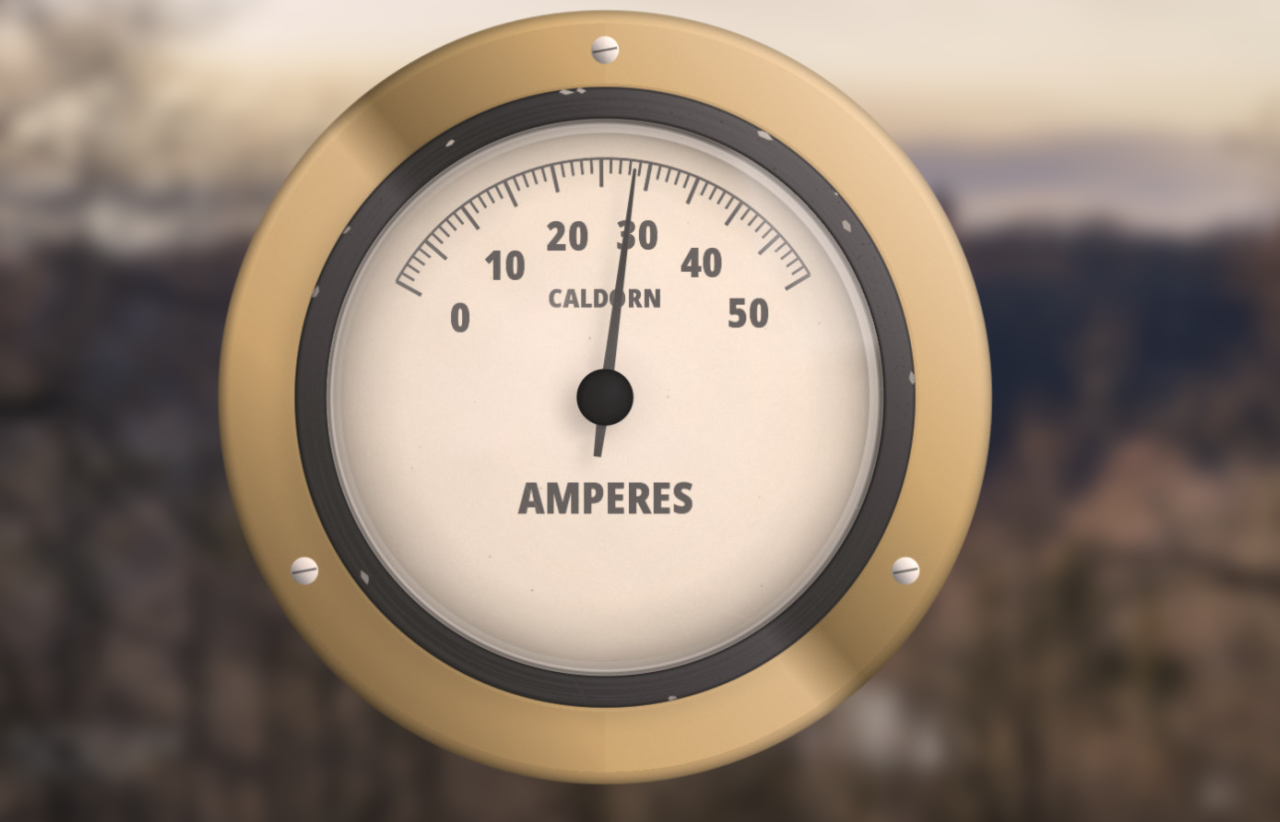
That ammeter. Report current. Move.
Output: 28.5 A
